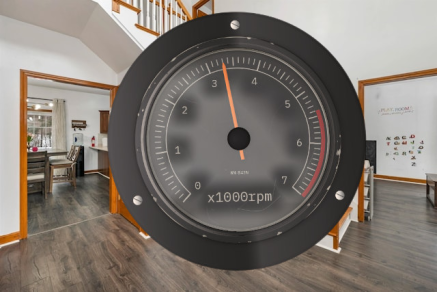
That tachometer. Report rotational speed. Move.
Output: 3300 rpm
